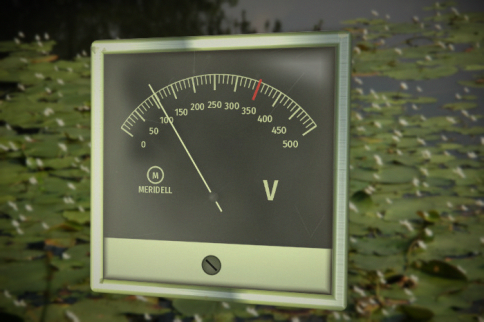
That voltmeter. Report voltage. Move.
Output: 110 V
